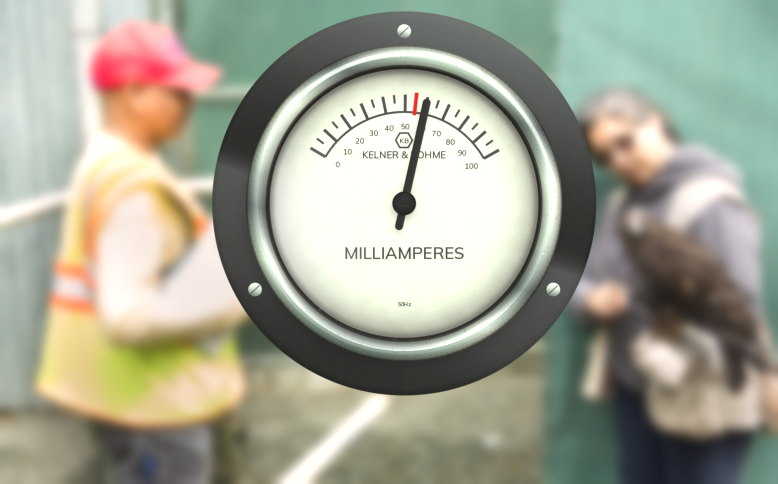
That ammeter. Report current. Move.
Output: 60 mA
